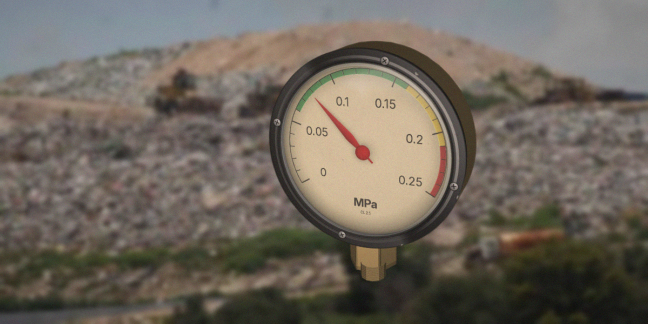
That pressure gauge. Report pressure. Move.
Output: 0.08 MPa
